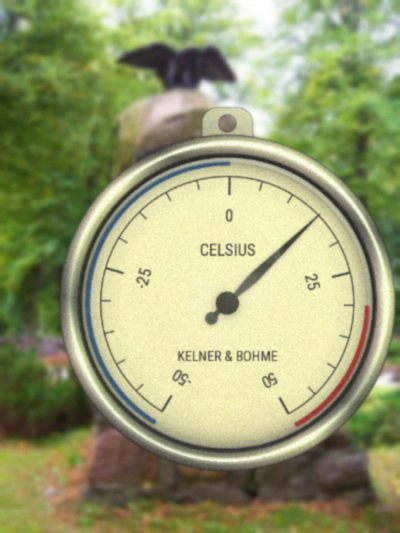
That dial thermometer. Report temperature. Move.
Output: 15 °C
